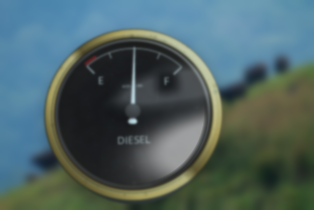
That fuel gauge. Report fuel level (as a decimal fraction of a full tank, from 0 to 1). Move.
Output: 0.5
